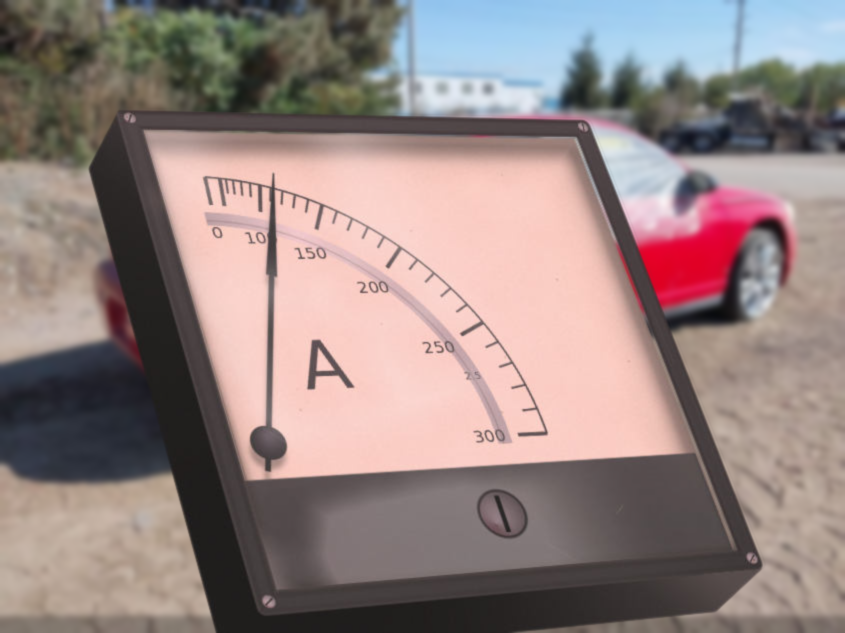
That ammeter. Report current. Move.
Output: 110 A
